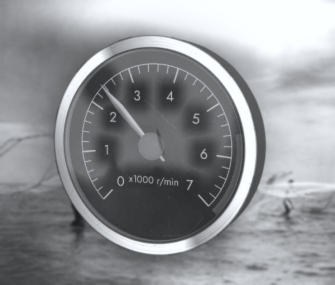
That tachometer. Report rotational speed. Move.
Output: 2400 rpm
